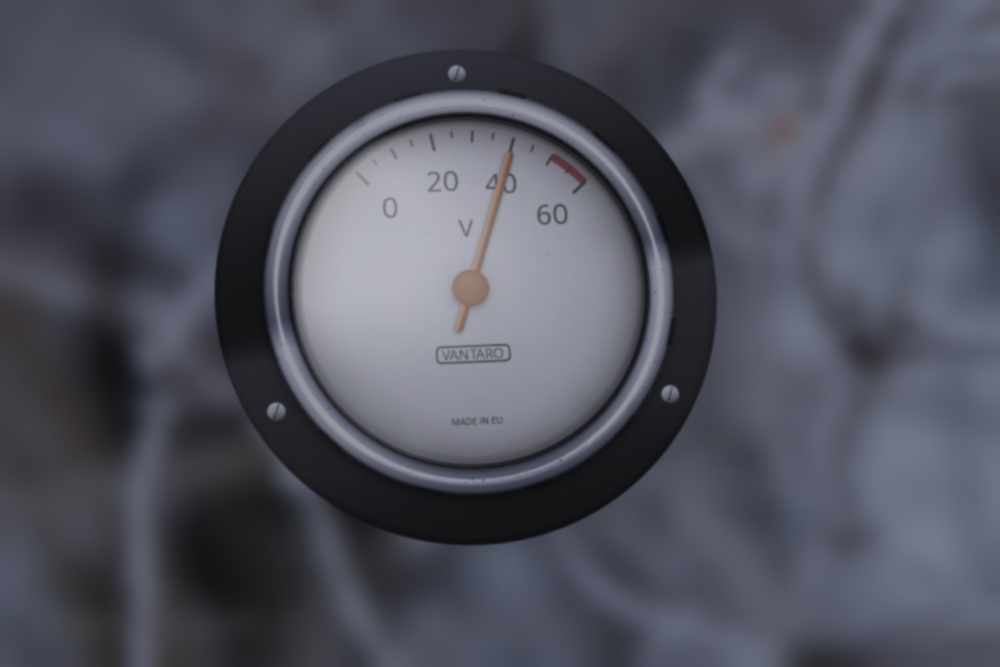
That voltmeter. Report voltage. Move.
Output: 40 V
